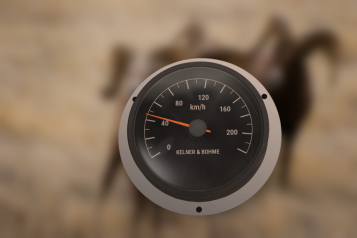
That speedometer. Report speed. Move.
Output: 45 km/h
